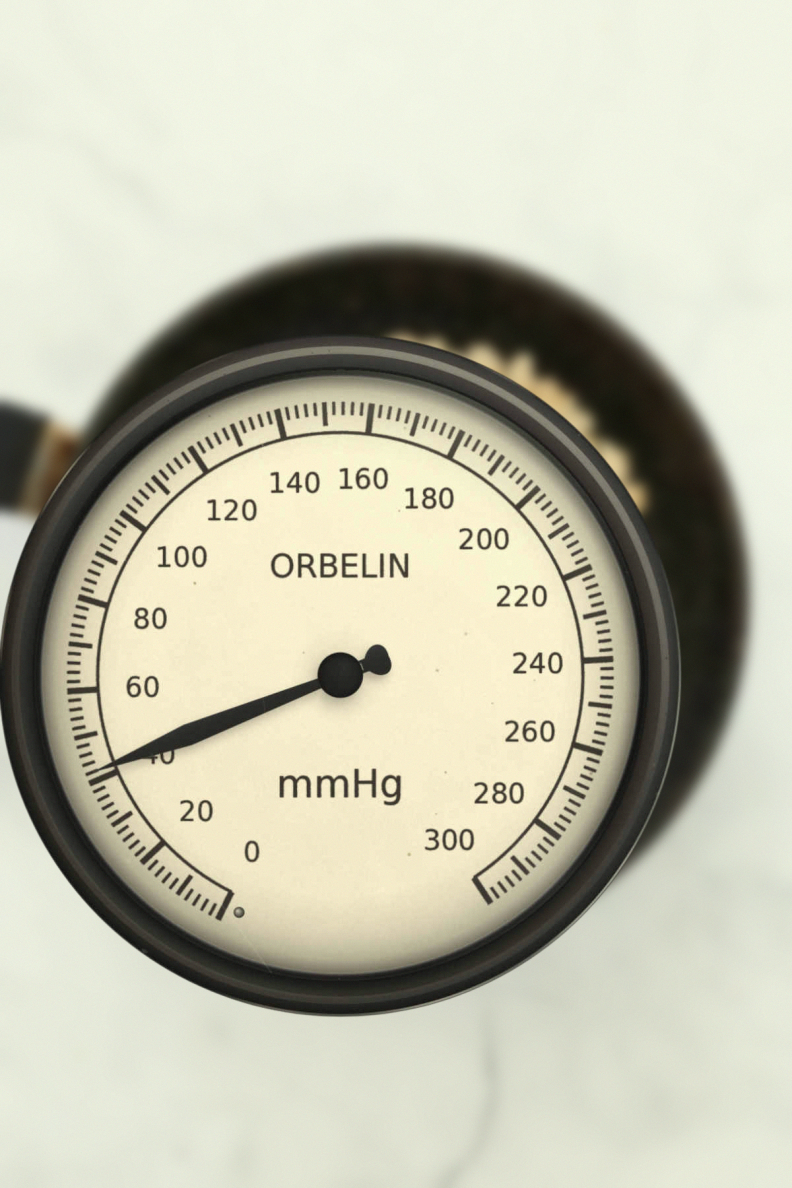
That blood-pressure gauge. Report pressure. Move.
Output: 42 mmHg
